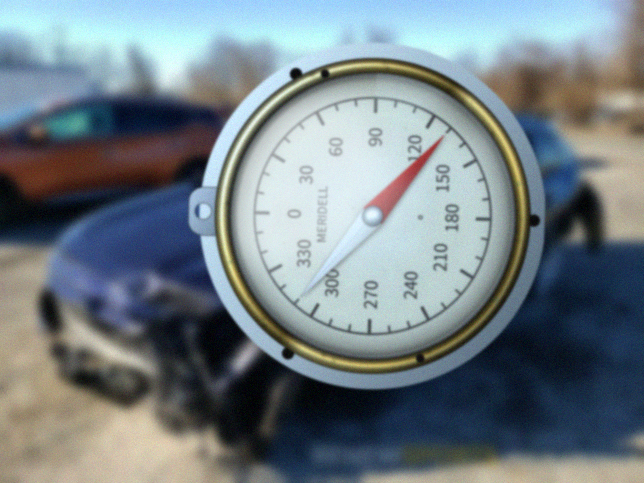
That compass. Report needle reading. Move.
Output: 130 °
